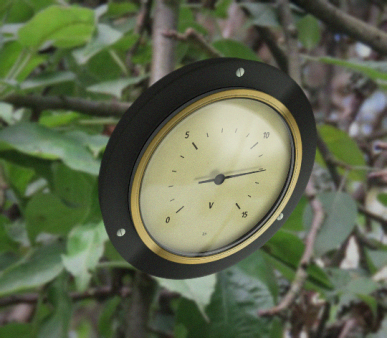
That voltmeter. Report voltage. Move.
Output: 12 V
